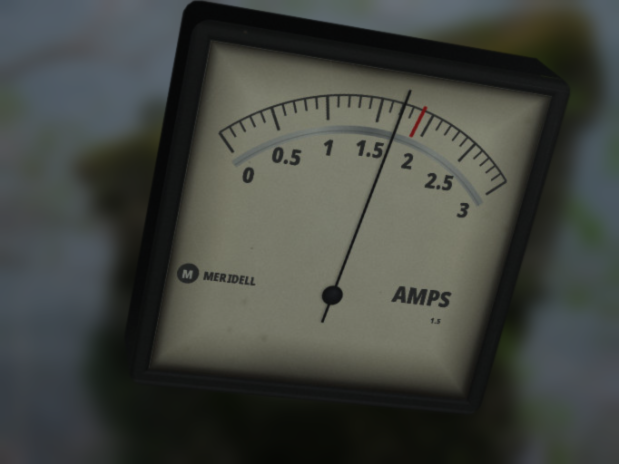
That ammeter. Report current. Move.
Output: 1.7 A
